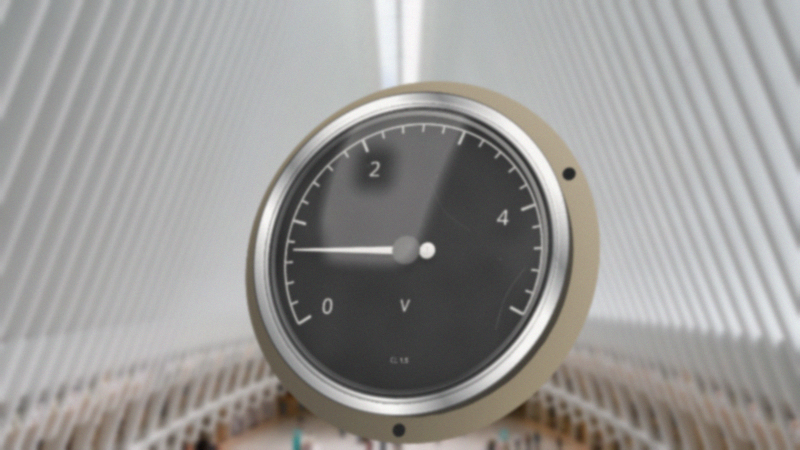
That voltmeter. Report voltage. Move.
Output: 0.7 V
